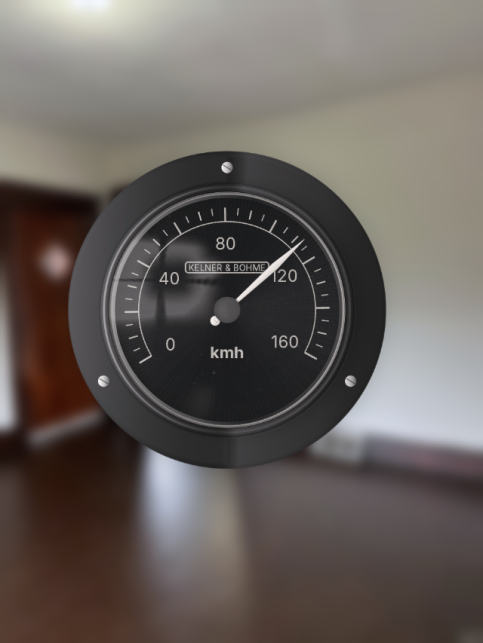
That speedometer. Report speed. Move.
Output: 112.5 km/h
